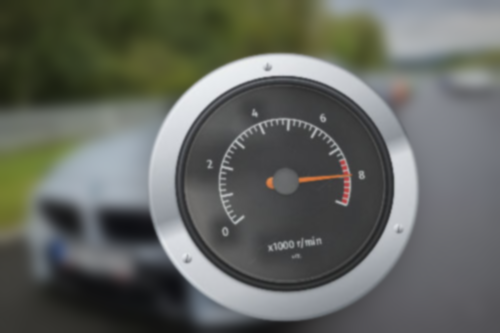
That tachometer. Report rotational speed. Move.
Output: 8000 rpm
